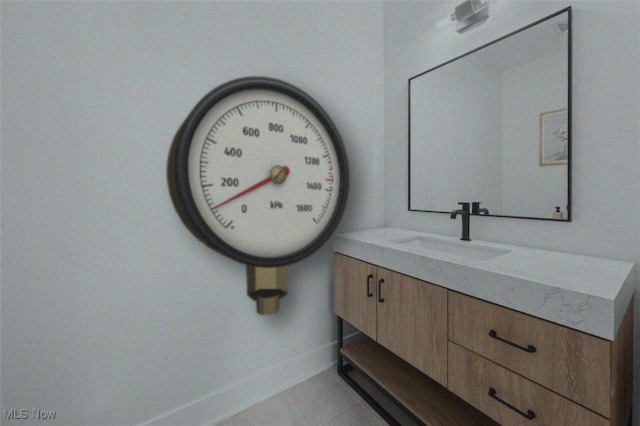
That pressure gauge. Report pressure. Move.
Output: 100 kPa
